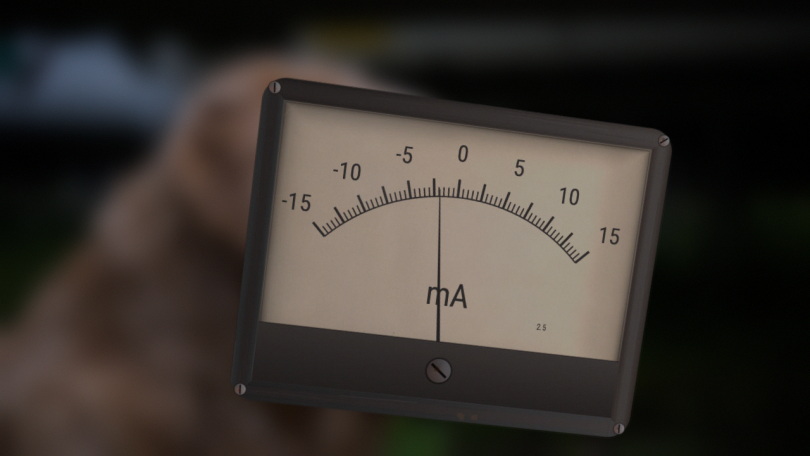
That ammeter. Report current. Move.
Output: -2 mA
